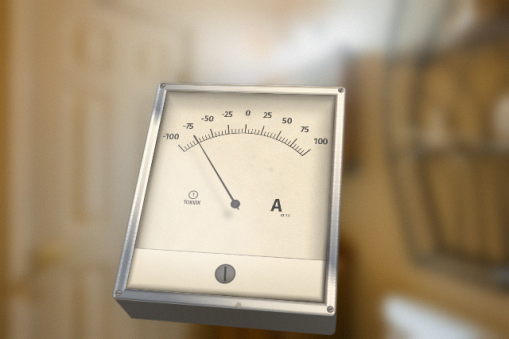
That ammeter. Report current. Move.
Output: -75 A
